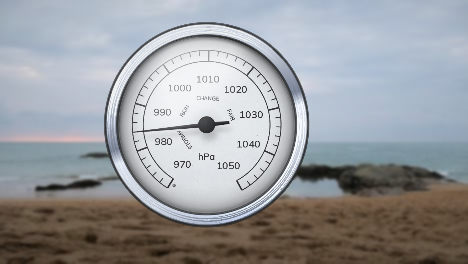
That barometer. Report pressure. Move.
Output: 984 hPa
